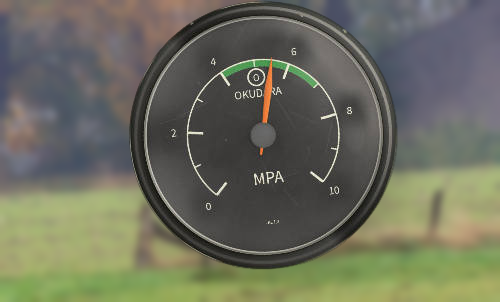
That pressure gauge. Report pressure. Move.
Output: 5.5 MPa
